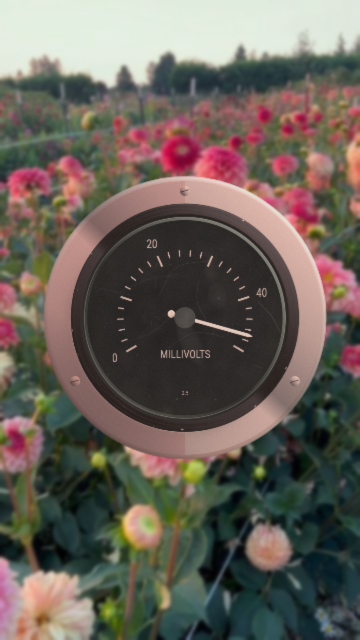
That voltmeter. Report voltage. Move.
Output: 47 mV
